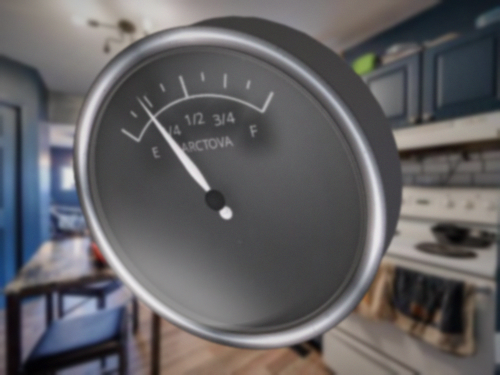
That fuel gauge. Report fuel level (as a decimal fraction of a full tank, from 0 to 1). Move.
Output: 0.25
